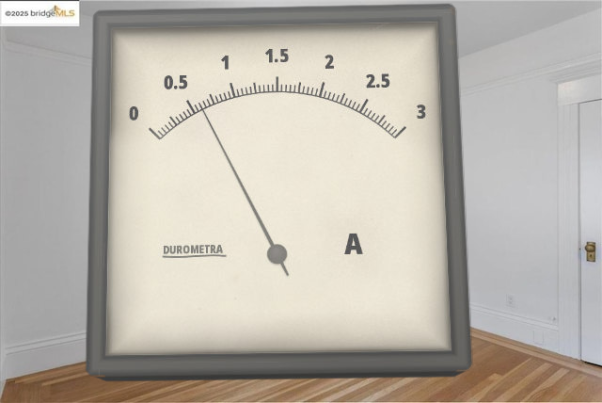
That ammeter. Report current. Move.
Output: 0.6 A
